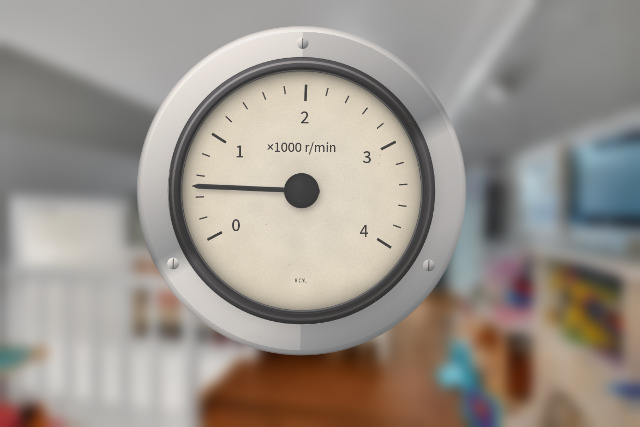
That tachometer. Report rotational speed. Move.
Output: 500 rpm
